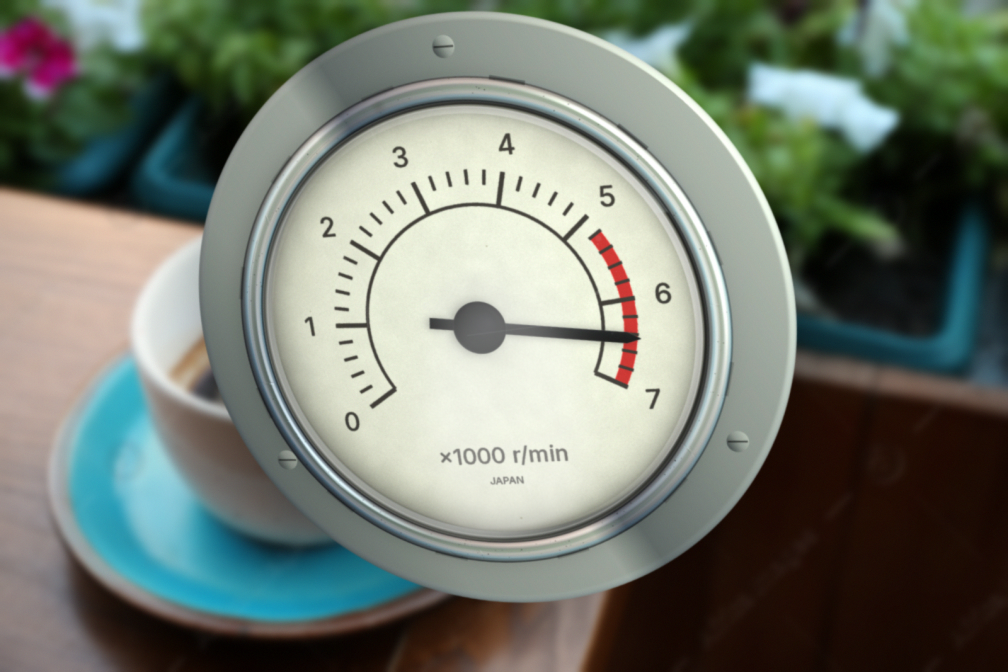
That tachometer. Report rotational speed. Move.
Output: 6400 rpm
